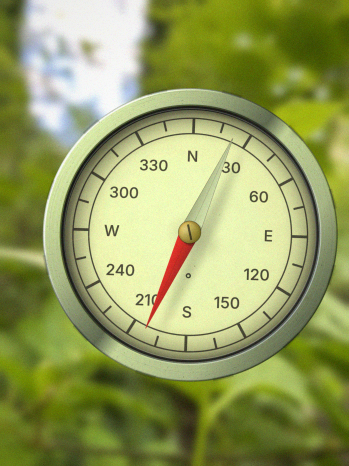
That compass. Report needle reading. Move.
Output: 202.5 °
